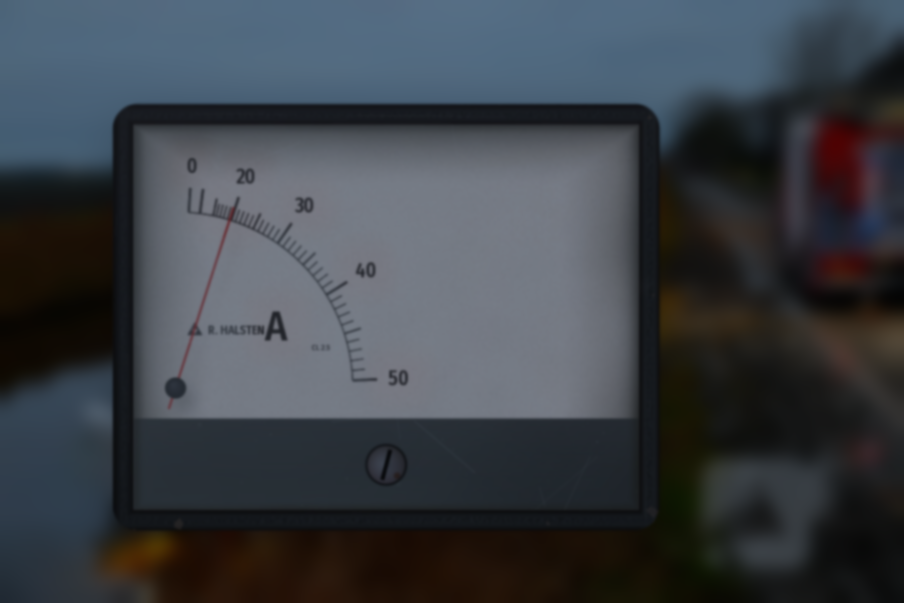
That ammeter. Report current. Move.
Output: 20 A
